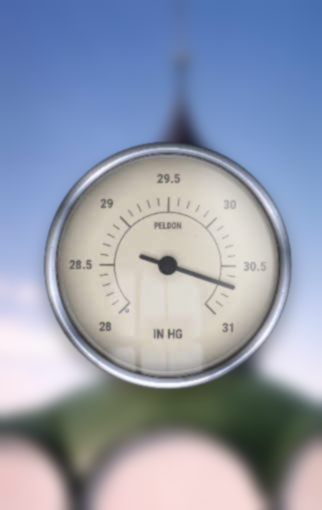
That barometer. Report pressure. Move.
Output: 30.7 inHg
